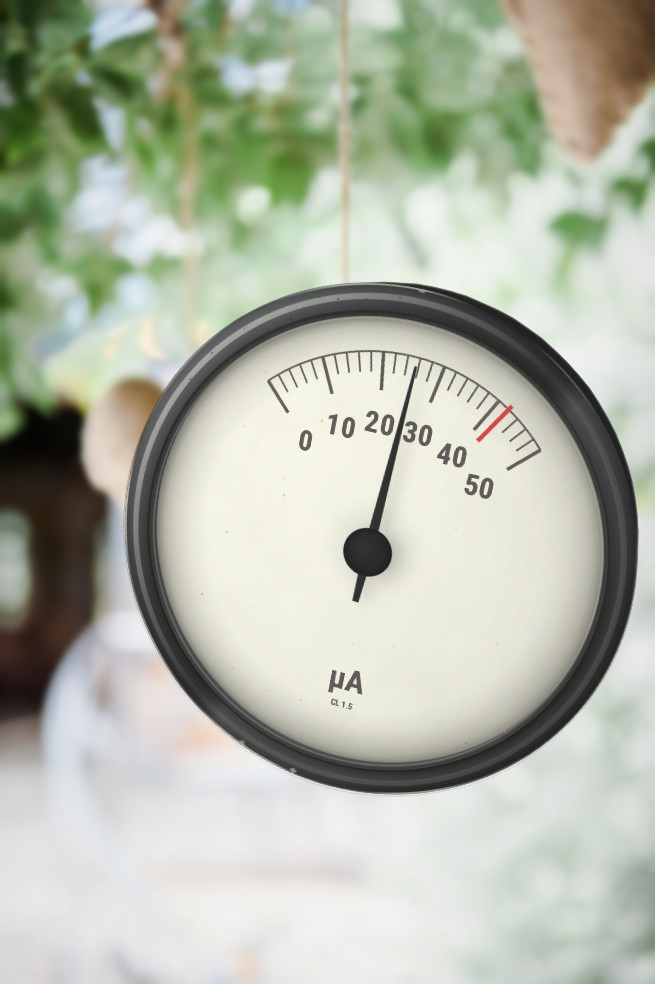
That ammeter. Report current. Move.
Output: 26 µA
